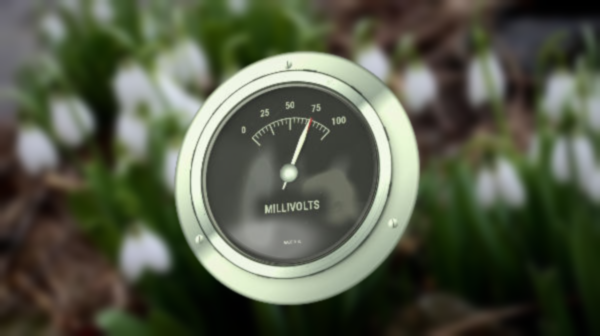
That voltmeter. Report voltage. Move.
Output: 75 mV
